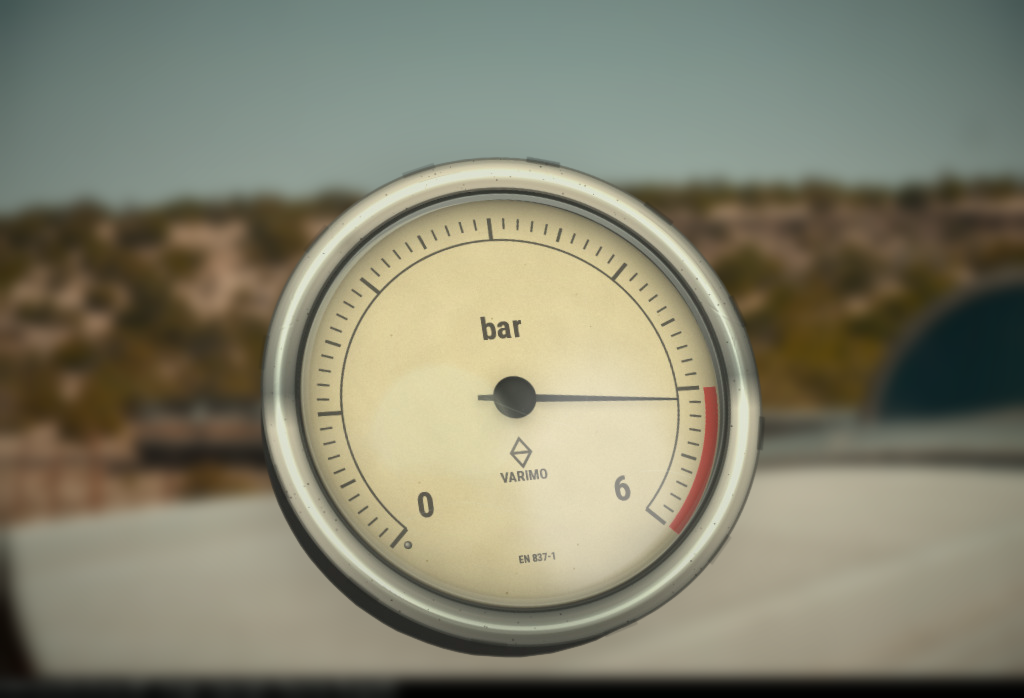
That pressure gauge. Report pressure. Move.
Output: 5.1 bar
